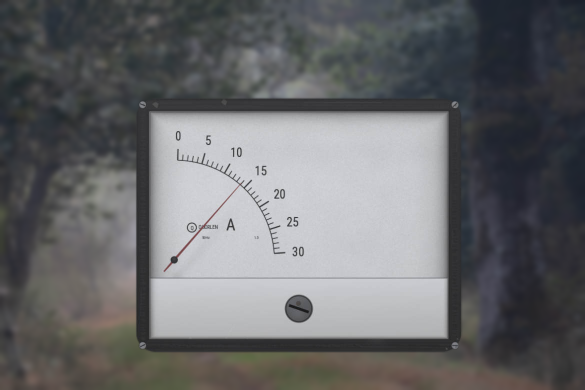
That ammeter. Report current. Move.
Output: 14 A
